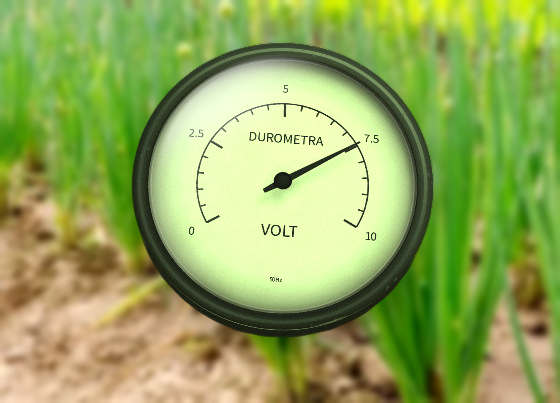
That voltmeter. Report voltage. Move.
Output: 7.5 V
